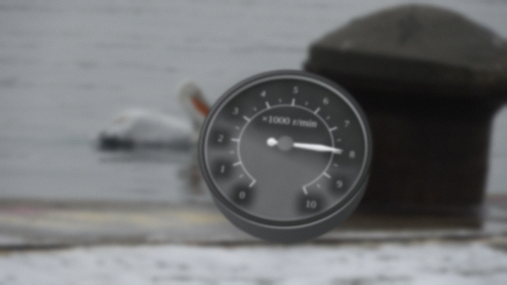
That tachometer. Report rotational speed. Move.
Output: 8000 rpm
